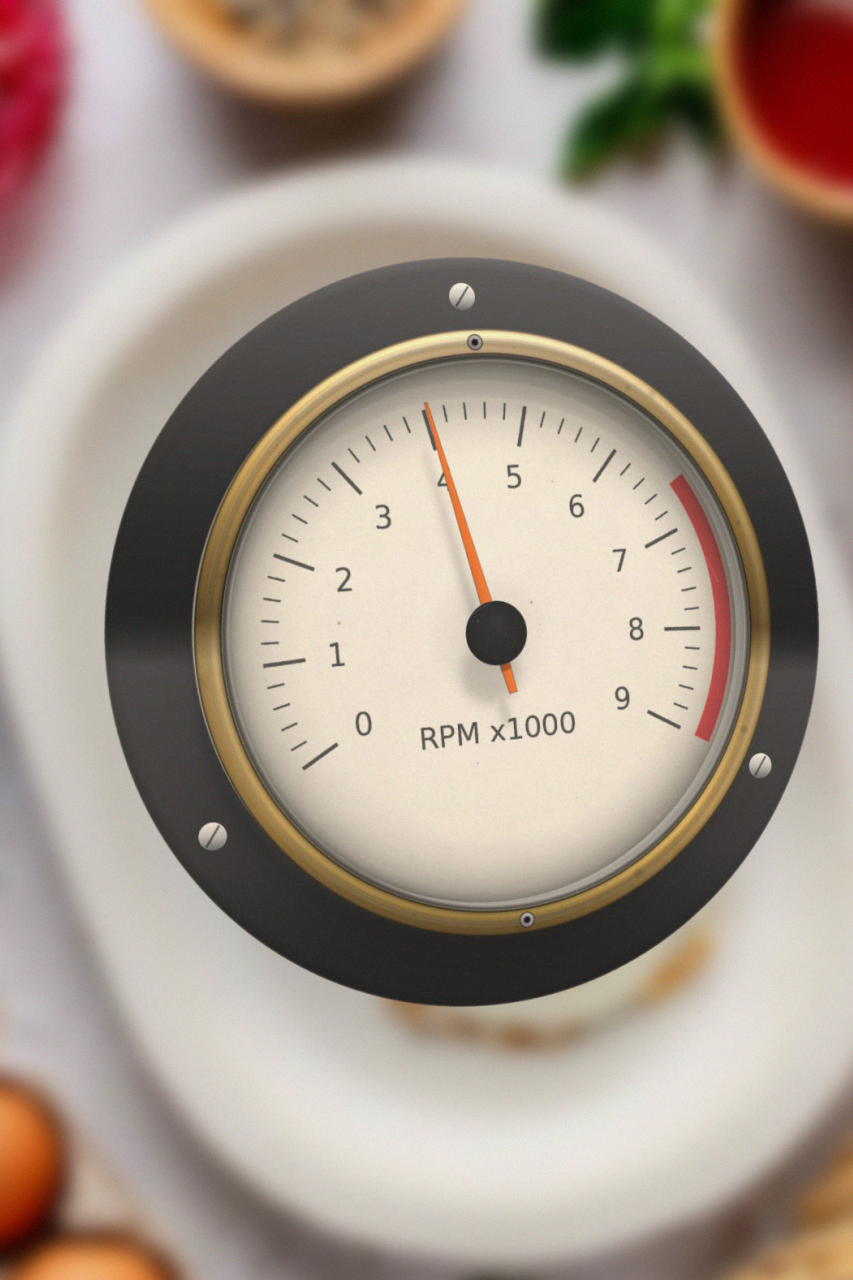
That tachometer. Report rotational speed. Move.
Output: 4000 rpm
